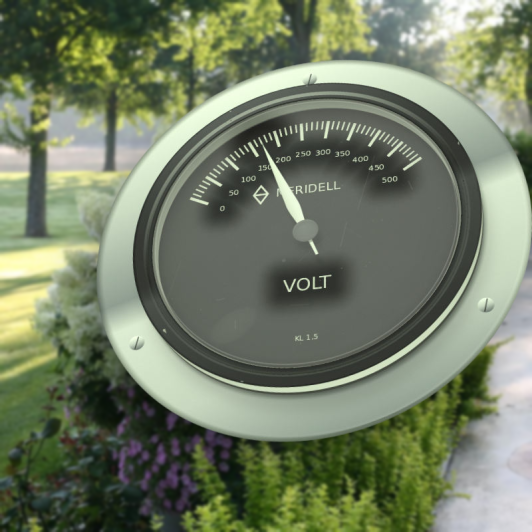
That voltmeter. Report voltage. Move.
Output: 170 V
